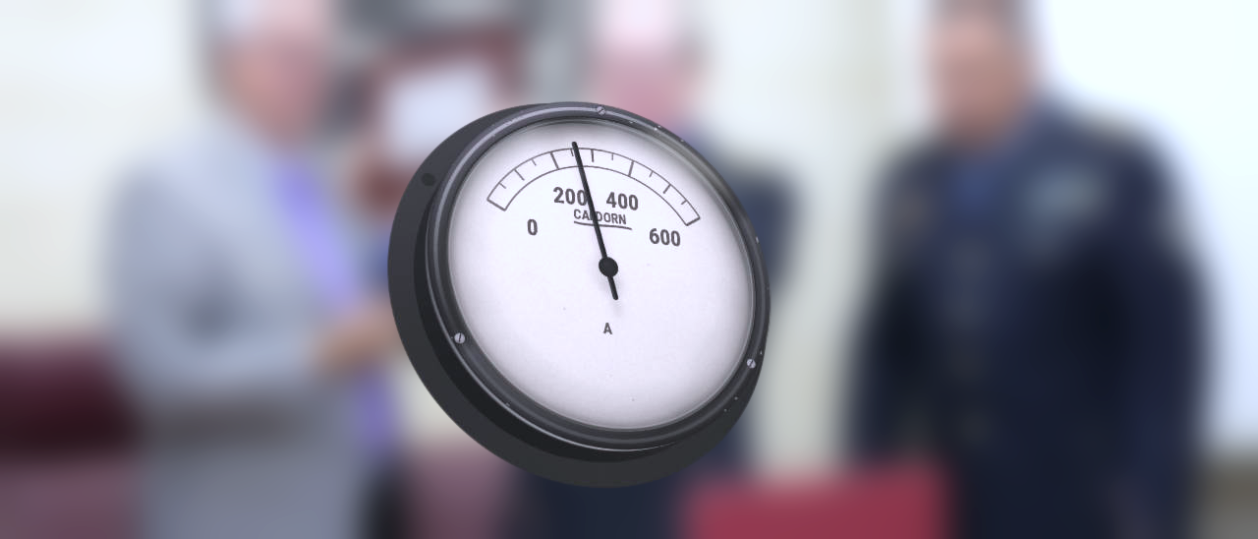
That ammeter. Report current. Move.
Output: 250 A
